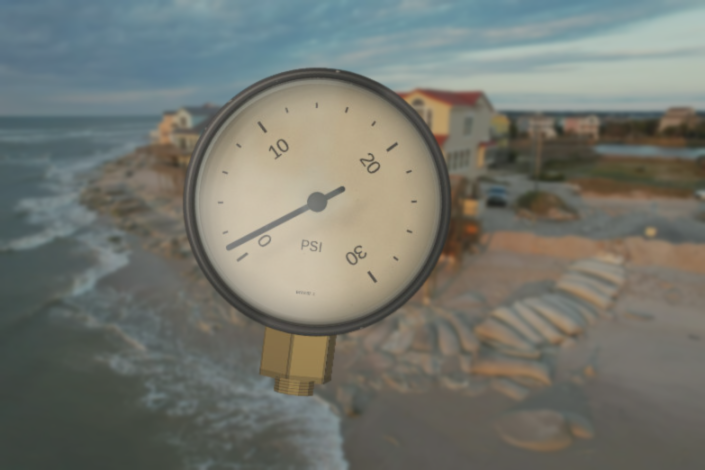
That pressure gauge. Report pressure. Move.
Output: 1 psi
